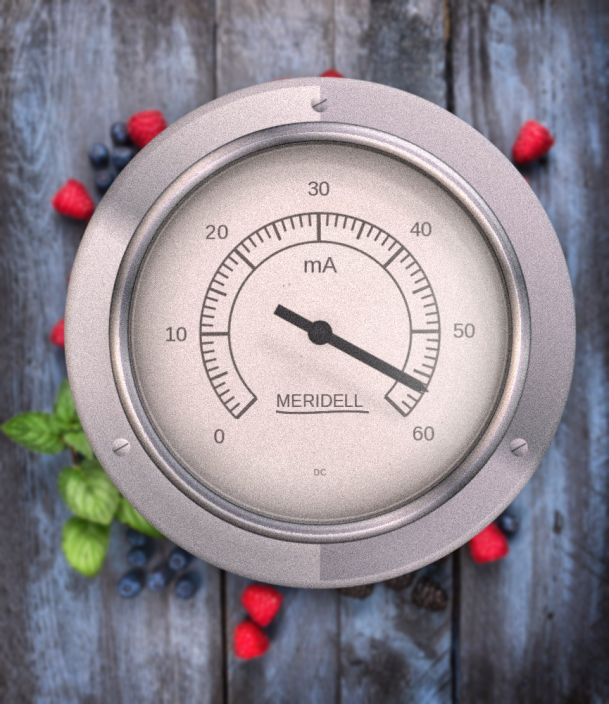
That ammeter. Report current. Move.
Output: 56.5 mA
